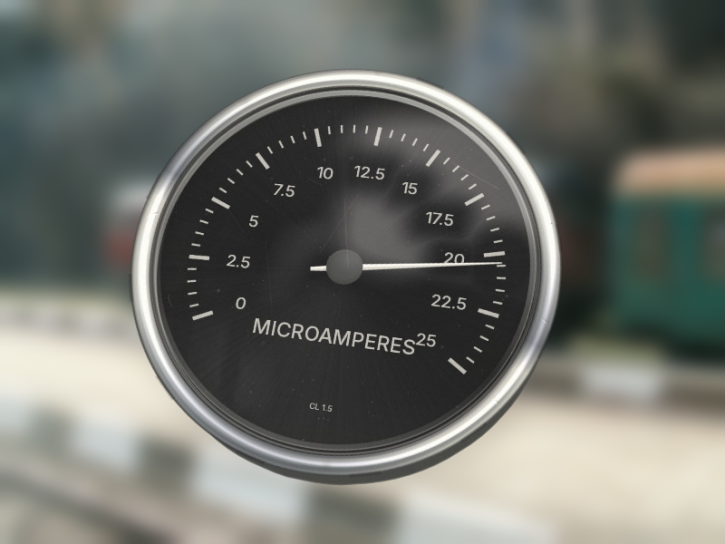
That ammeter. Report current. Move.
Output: 20.5 µA
